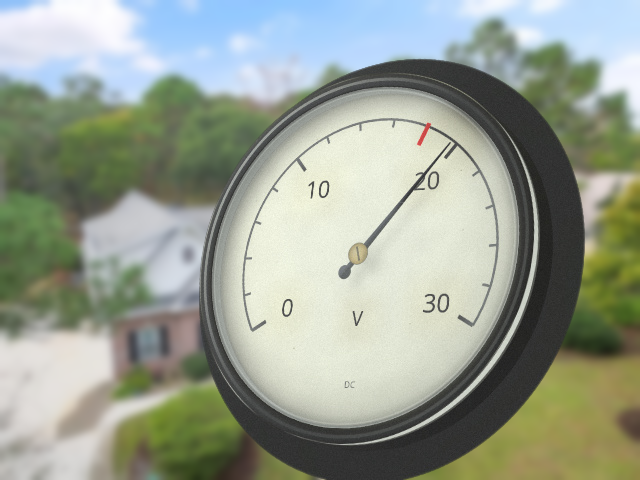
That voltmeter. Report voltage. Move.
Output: 20 V
